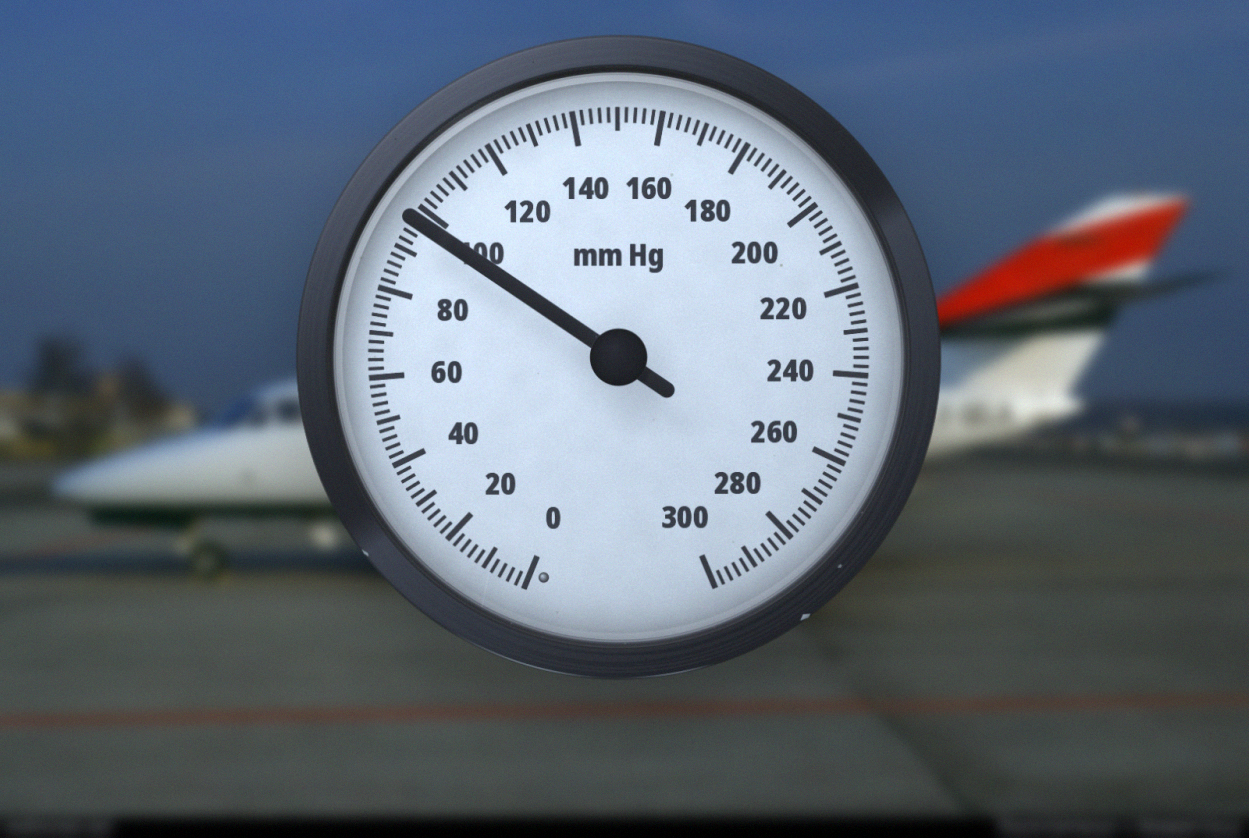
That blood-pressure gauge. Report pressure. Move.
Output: 97 mmHg
